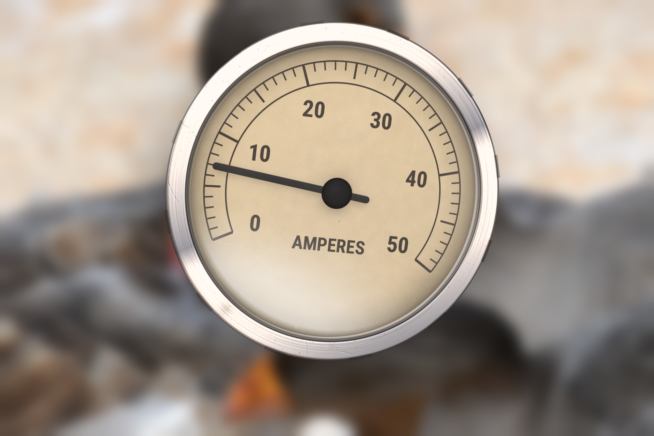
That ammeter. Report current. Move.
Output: 7 A
